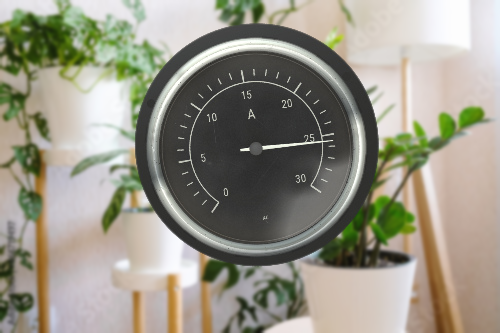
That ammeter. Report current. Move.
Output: 25.5 A
